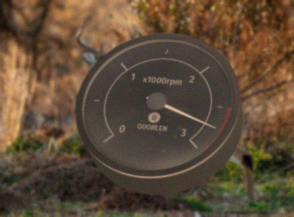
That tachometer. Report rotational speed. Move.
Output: 2750 rpm
